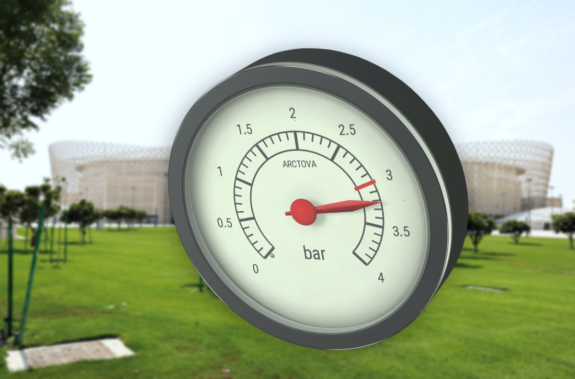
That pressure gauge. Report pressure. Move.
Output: 3.2 bar
